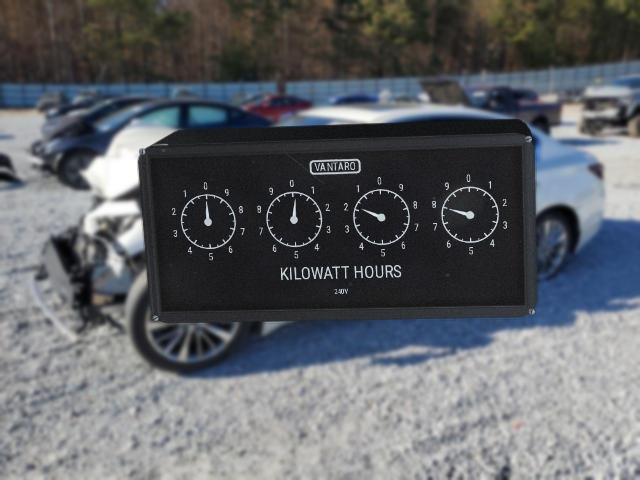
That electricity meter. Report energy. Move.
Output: 18 kWh
